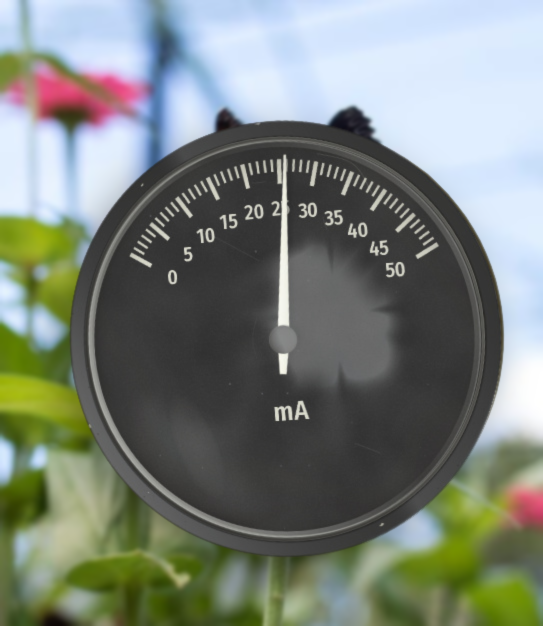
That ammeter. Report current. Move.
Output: 26 mA
